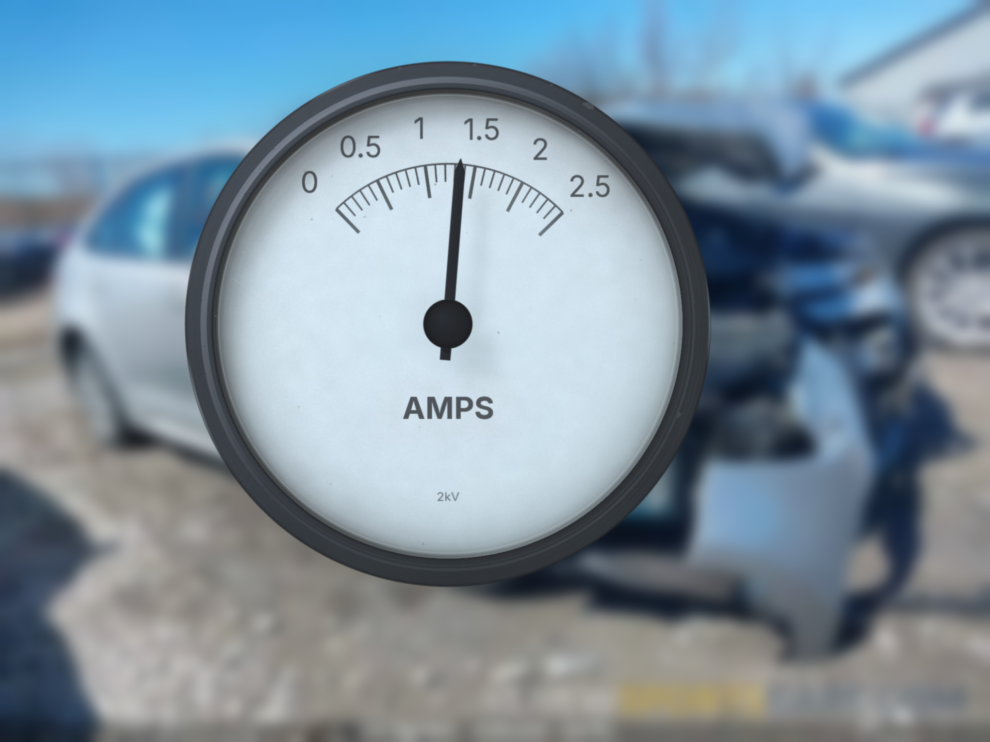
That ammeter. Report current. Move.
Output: 1.35 A
